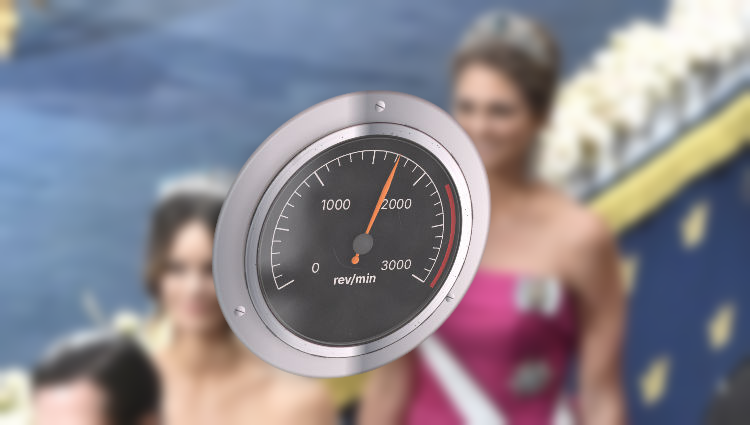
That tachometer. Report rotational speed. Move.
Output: 1700 rpm
